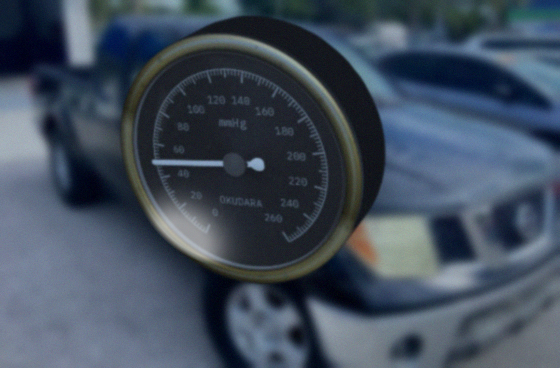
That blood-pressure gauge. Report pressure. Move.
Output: 50 mmHg
